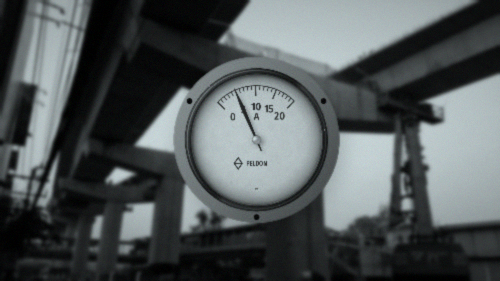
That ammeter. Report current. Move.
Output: 5 A
